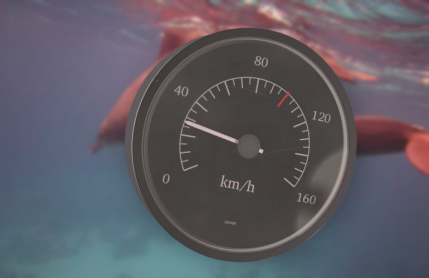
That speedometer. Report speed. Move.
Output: 27.5 km/h
